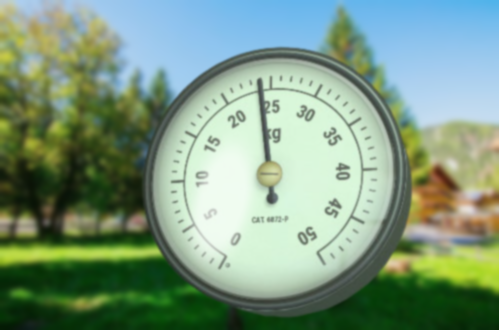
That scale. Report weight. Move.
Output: 24 kg
